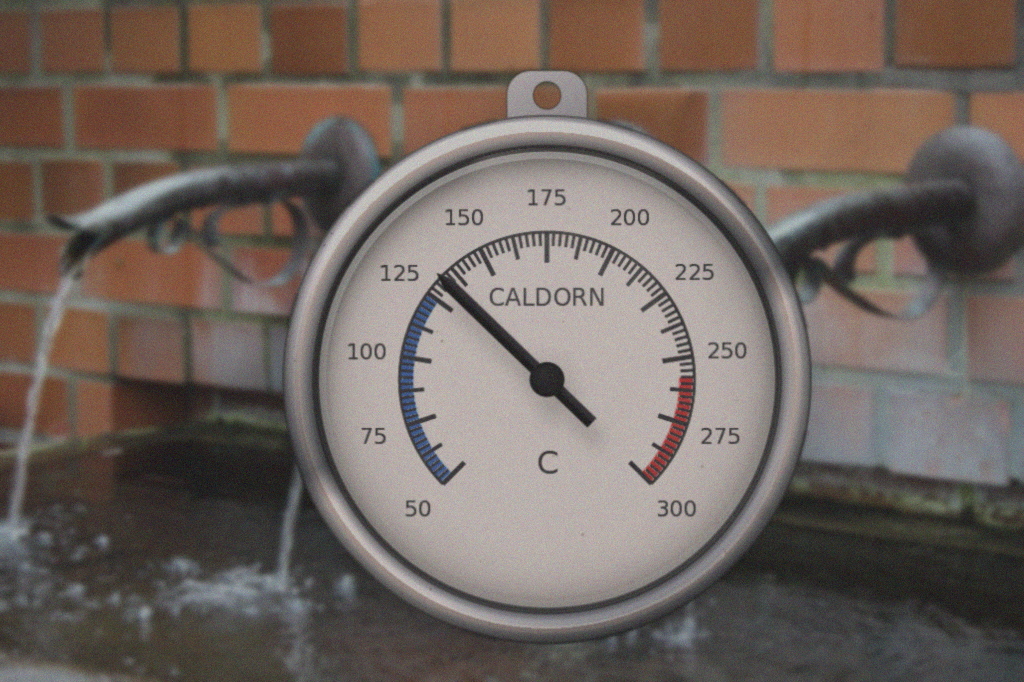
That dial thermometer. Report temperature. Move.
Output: 132.5 °C
